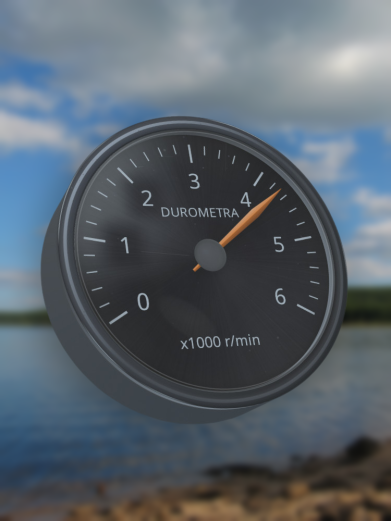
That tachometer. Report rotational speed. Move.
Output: 4300 rpm
